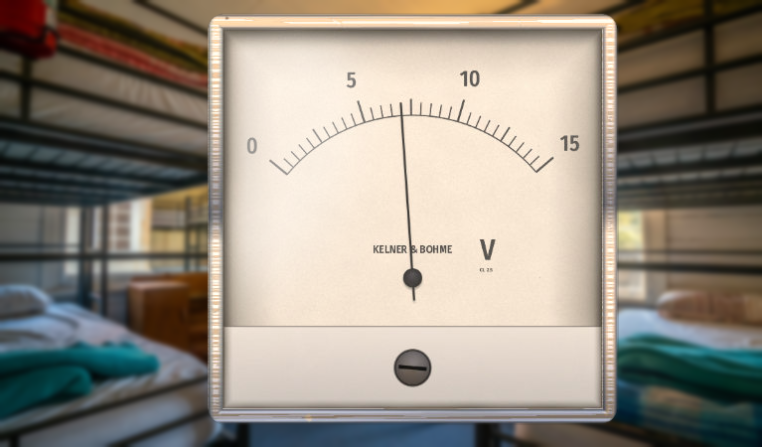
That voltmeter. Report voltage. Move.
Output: 7 V
